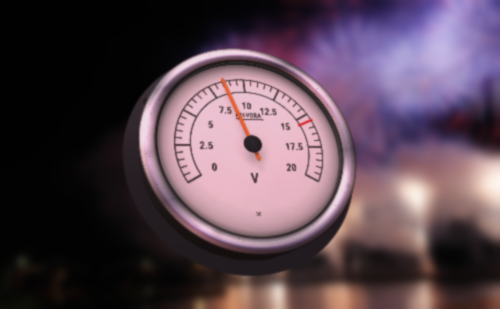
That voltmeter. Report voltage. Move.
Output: 8.5 V
